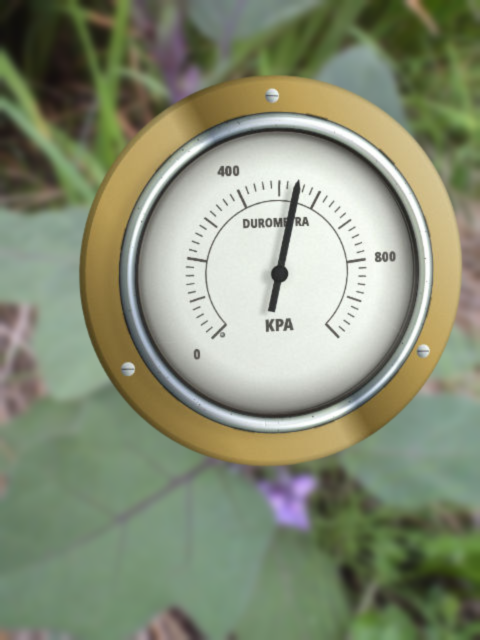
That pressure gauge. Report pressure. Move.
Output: 540 kPa
